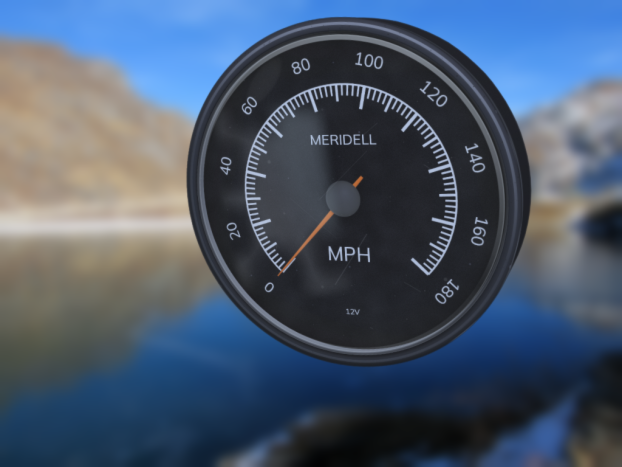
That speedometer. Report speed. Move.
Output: 0 mph
